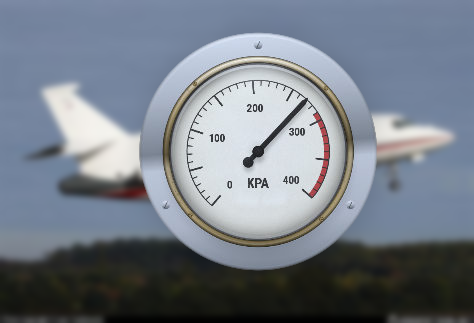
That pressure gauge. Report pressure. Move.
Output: 270 kPa
